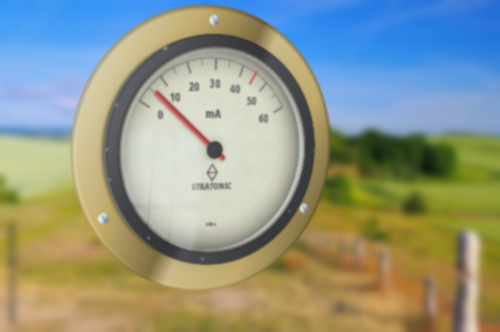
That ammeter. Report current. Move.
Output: 5 mA
